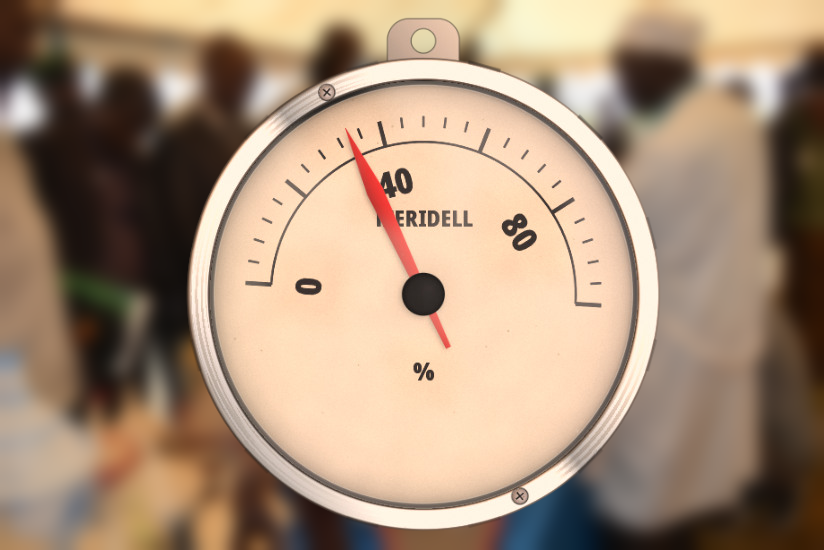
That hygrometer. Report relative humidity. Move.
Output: 34 %
